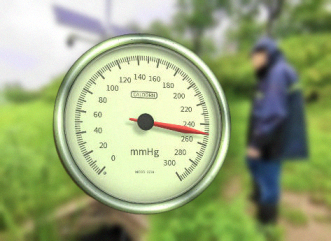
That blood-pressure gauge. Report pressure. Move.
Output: 250 mmHg
